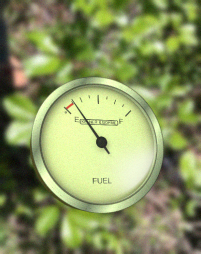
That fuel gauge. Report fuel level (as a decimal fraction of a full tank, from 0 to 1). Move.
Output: 0.125
